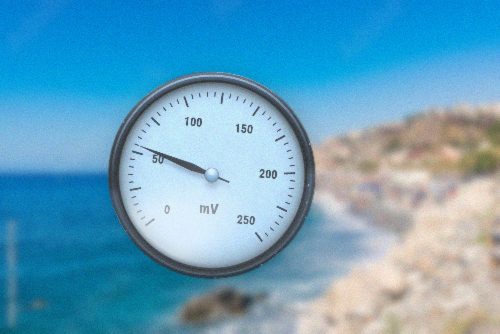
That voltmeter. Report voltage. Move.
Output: 55 mV
